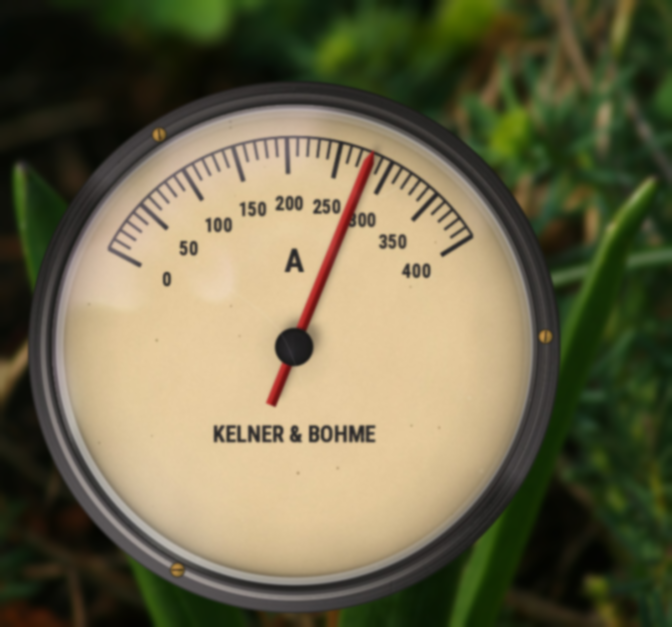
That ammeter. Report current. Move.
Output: 280 A
